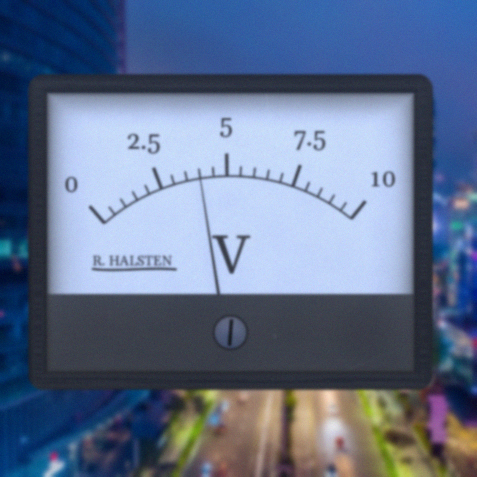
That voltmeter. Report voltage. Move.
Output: 4 V
